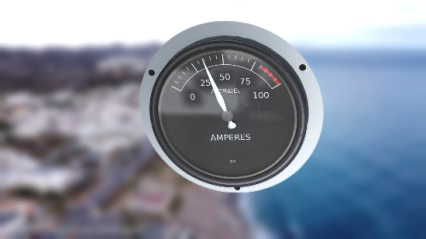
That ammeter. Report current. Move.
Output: 35 A
